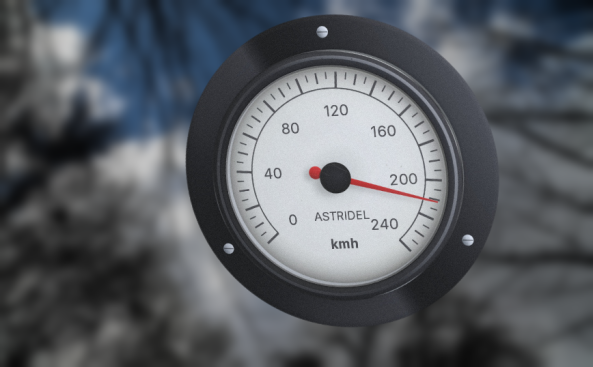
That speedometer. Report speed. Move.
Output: 210 km/h
